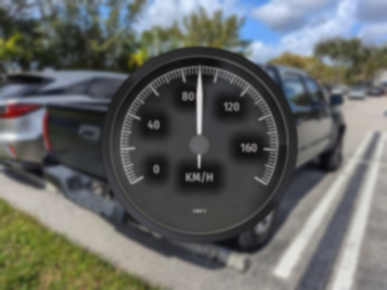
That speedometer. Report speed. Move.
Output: 90 km/h
